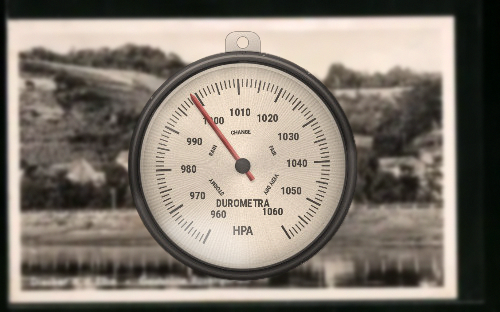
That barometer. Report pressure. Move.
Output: 999 hPa
